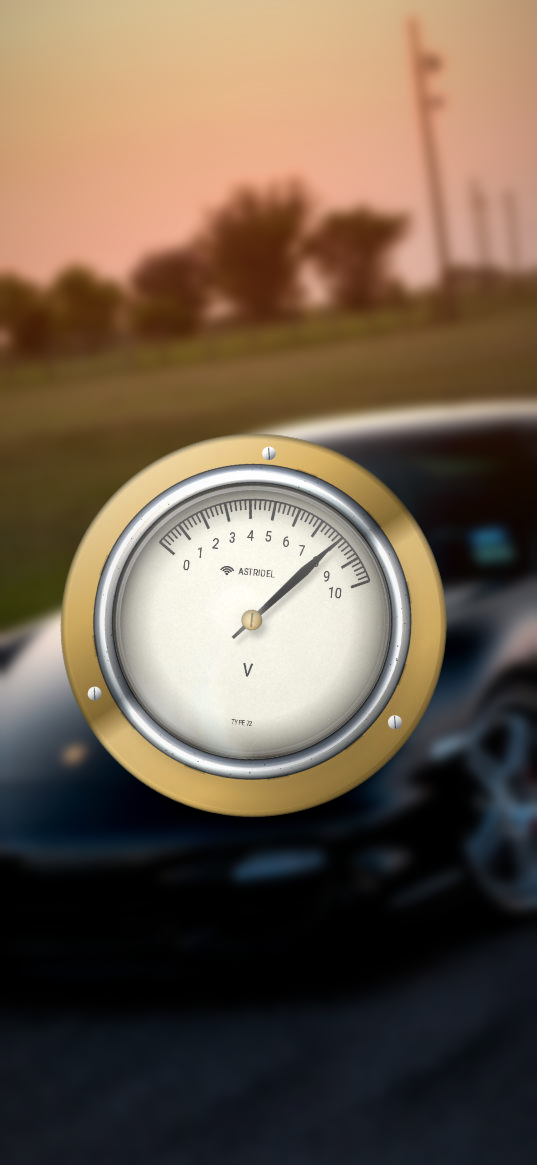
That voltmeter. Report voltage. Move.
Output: 8 V
